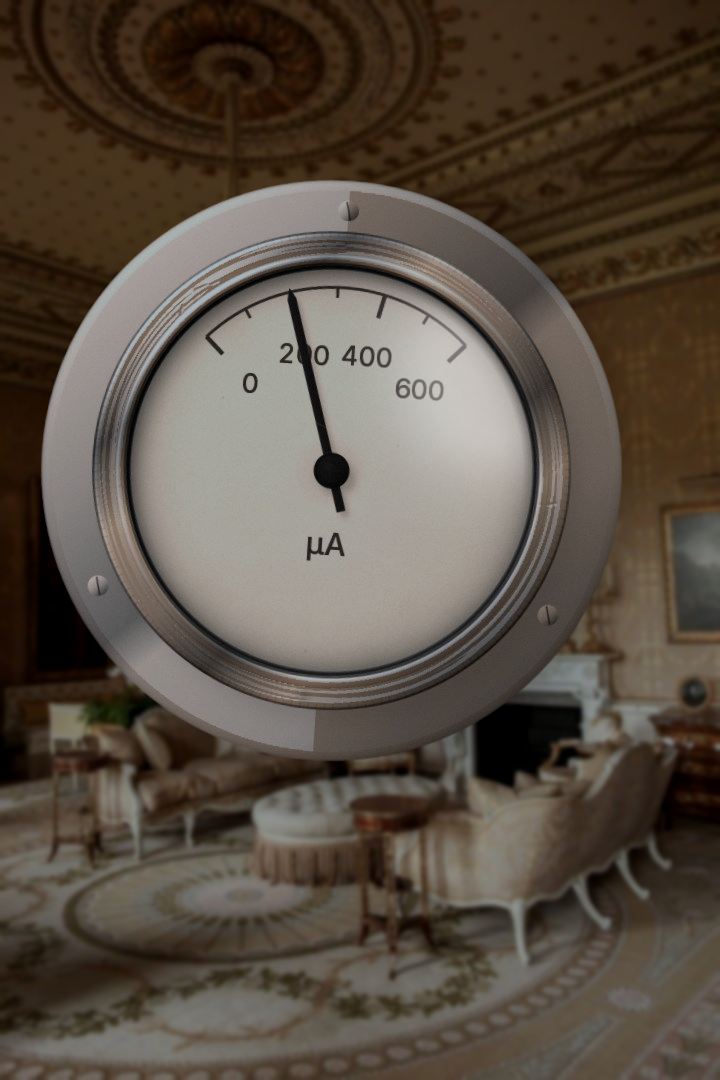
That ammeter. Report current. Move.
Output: 200 µA
